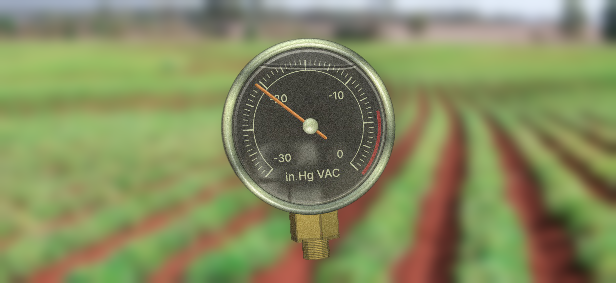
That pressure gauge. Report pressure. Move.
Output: -20.5 inHg
